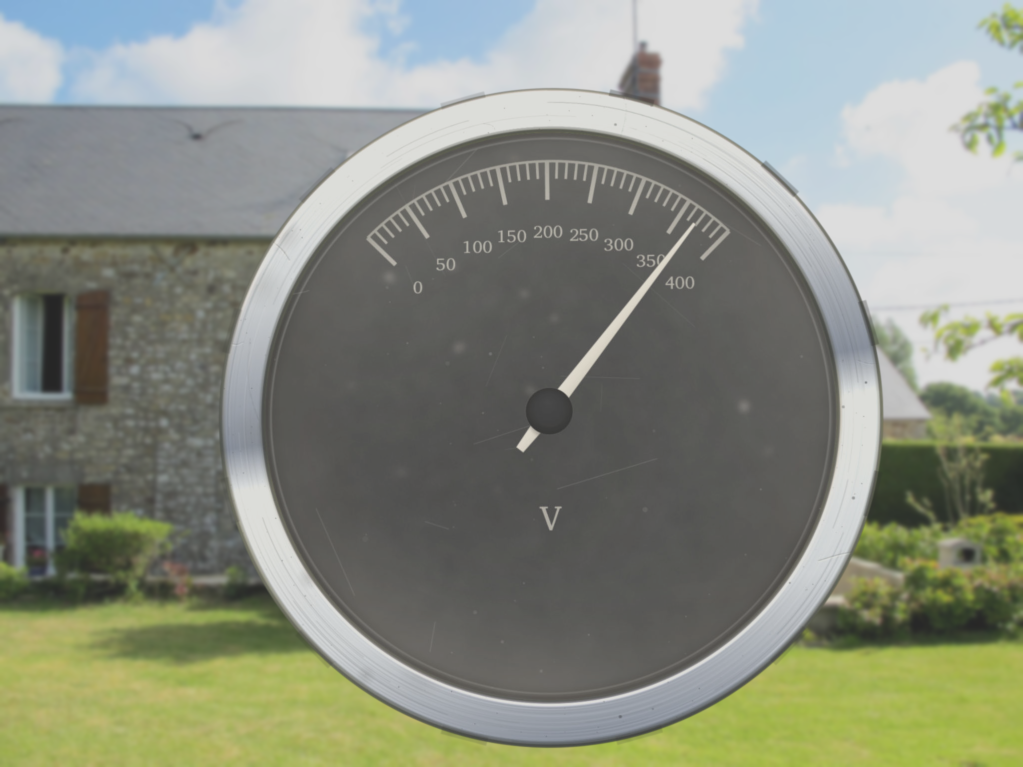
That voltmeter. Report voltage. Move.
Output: 370 V
